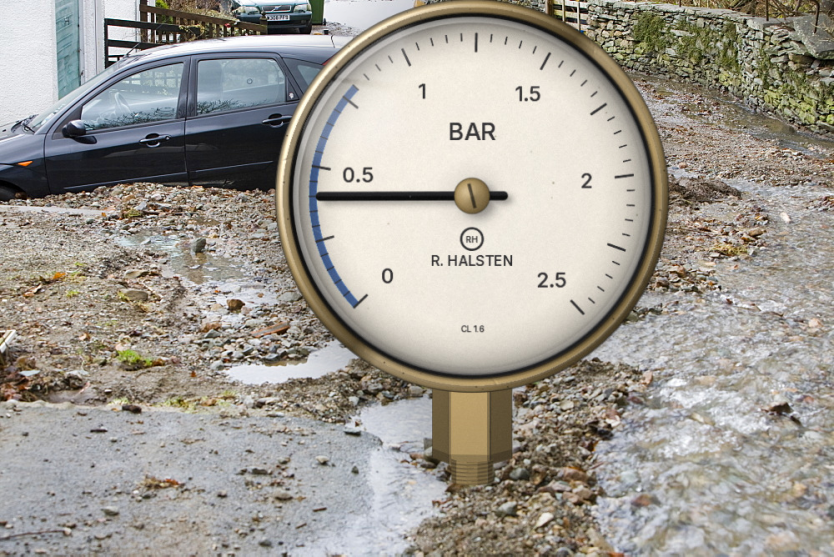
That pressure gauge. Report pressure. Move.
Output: 0.4 bar
